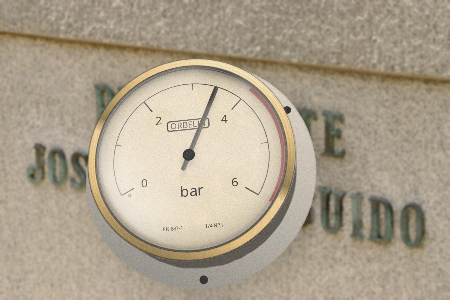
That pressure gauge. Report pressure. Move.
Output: 3.5 bar
